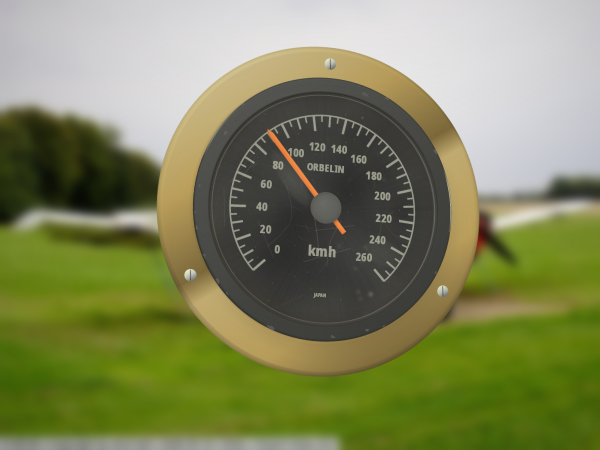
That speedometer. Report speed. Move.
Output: 90 km/h
